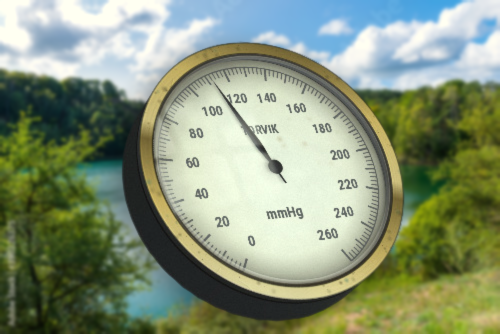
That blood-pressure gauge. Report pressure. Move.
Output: 110 mmHg
